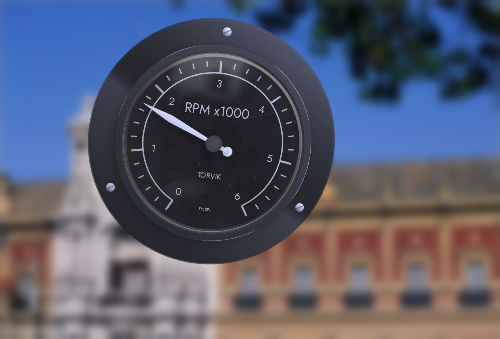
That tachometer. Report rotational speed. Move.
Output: 1700 rpm
